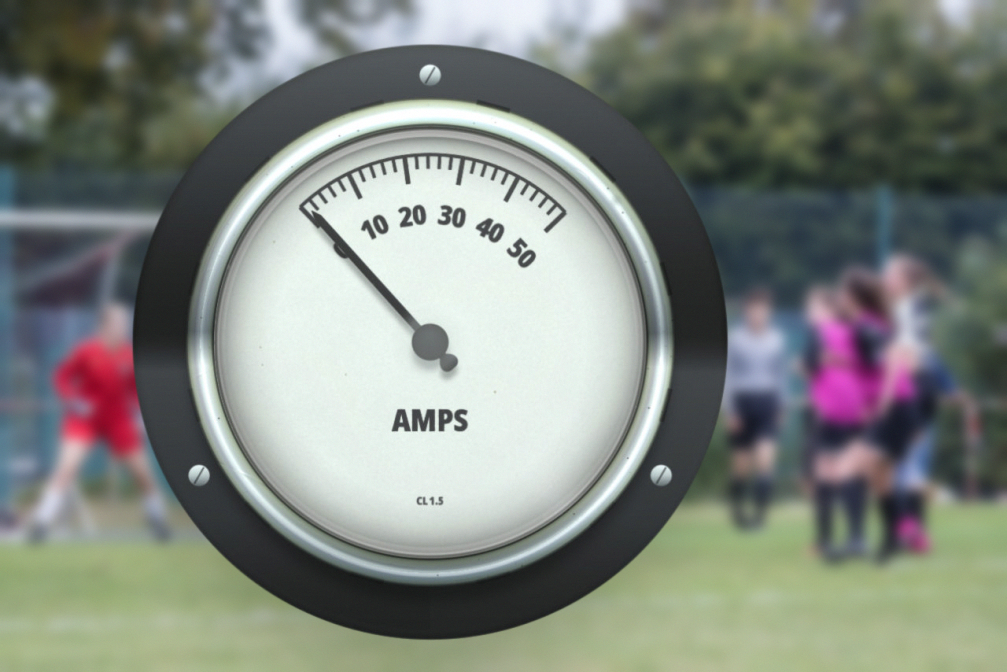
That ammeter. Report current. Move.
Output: 1 A
